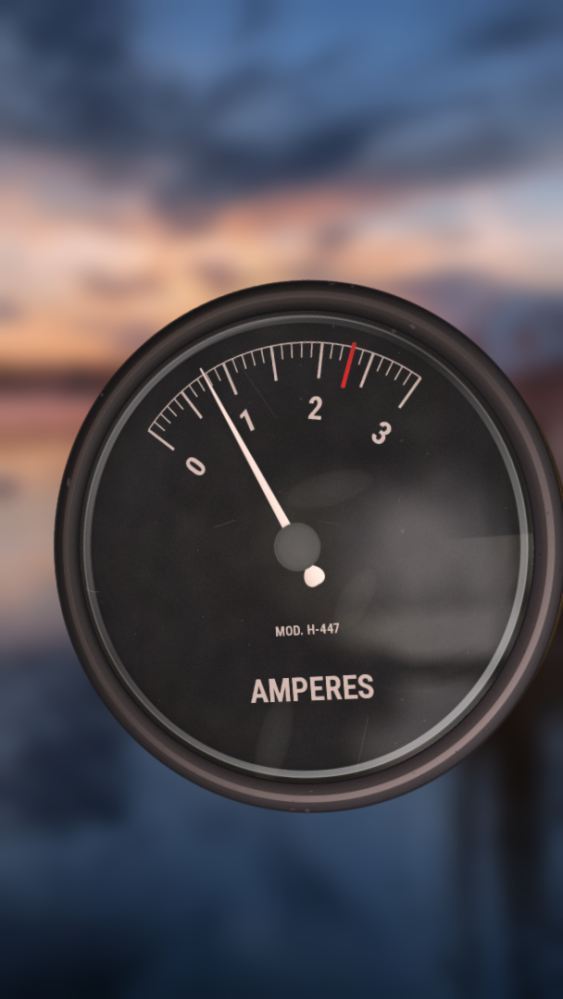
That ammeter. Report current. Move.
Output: 0.8 A
